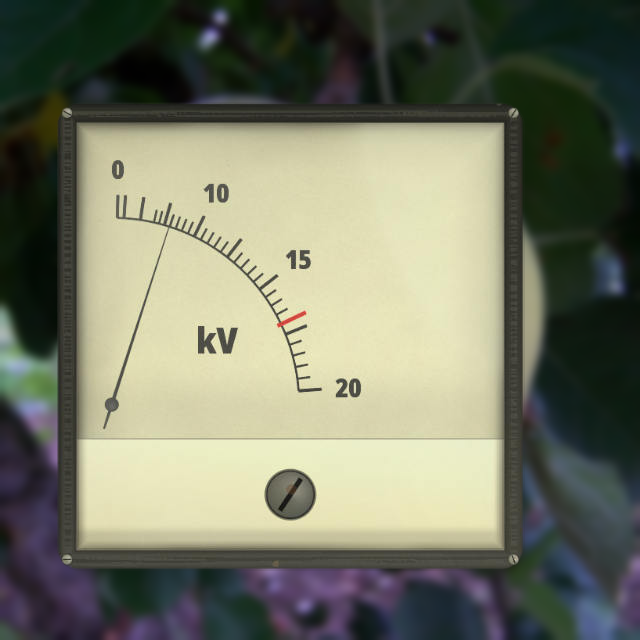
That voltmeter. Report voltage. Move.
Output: 8 kV
